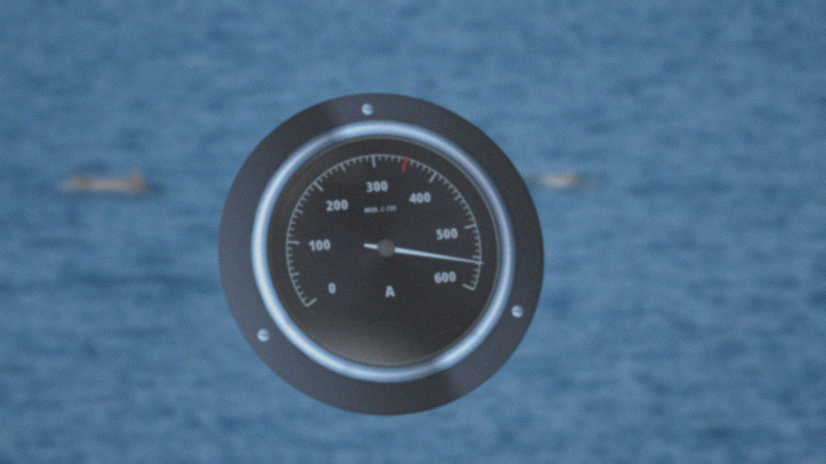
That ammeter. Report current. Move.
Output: 560 A
